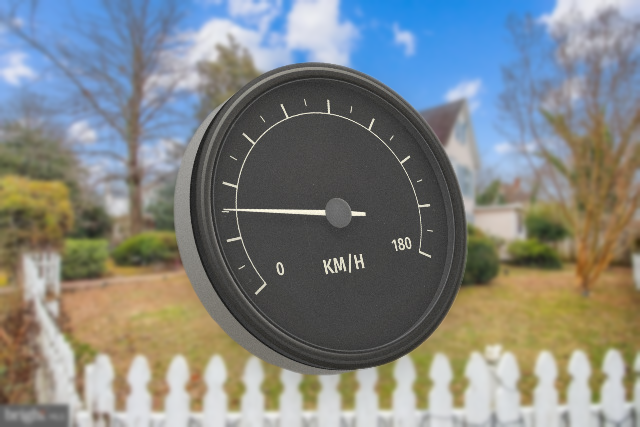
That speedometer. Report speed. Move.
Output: 30 km/h
